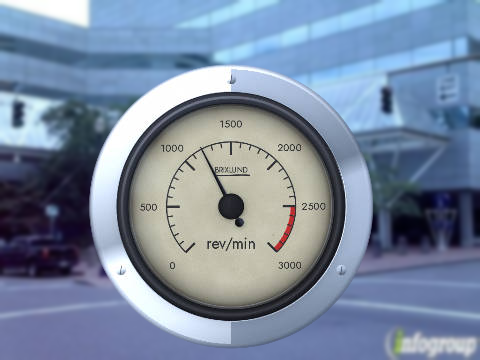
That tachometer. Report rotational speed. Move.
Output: 1200 rpm
